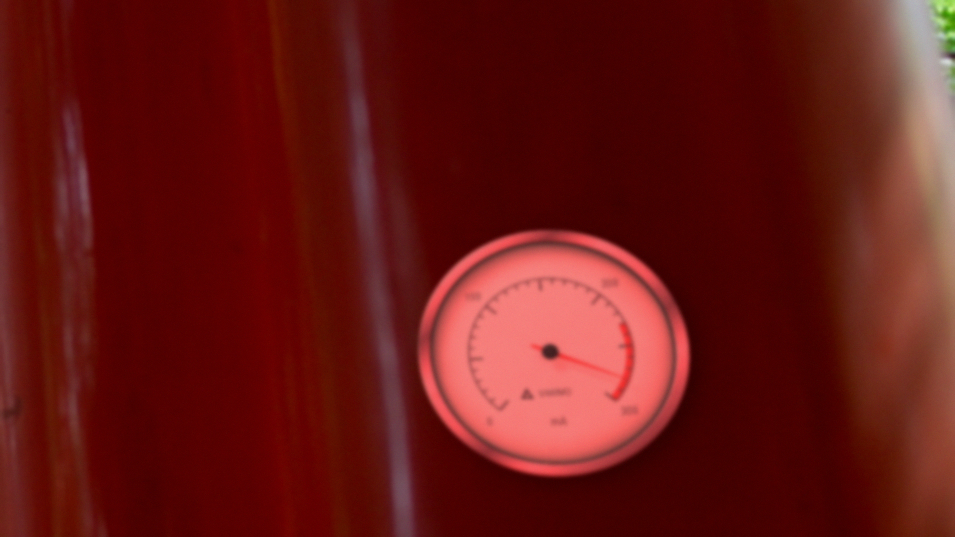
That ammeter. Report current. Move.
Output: 280 mA
